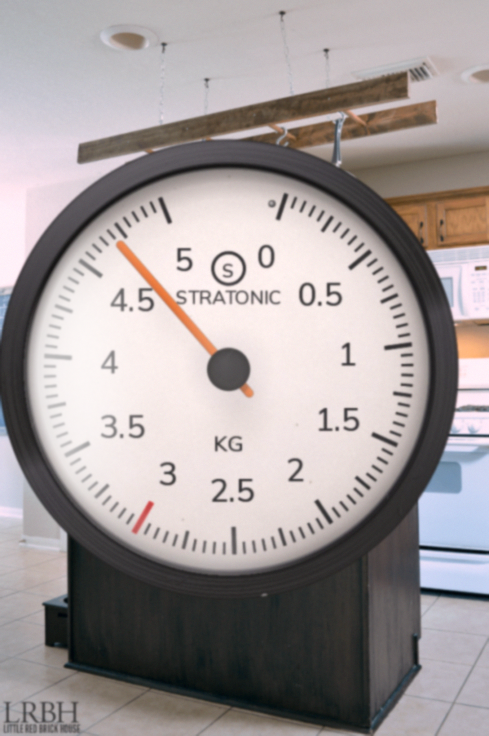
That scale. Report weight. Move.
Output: 4.7 kg
